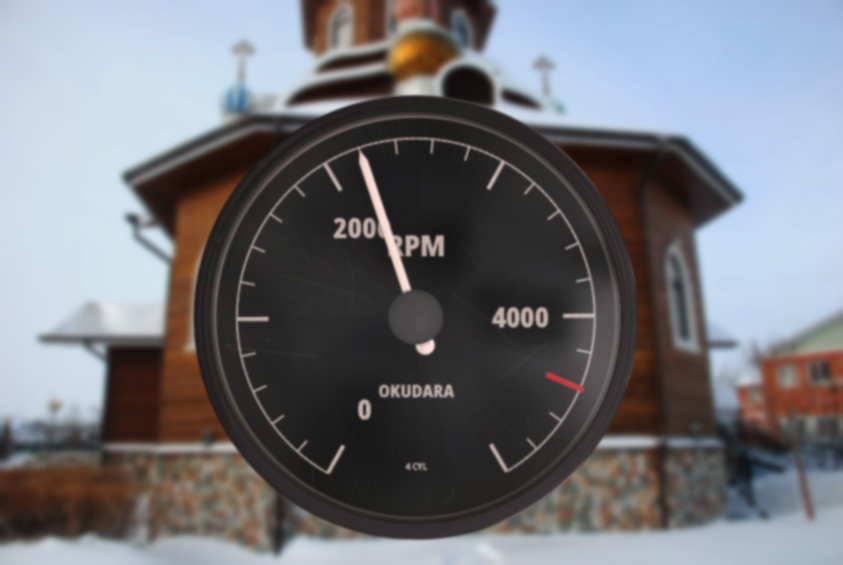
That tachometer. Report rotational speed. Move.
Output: 2200 rpm
